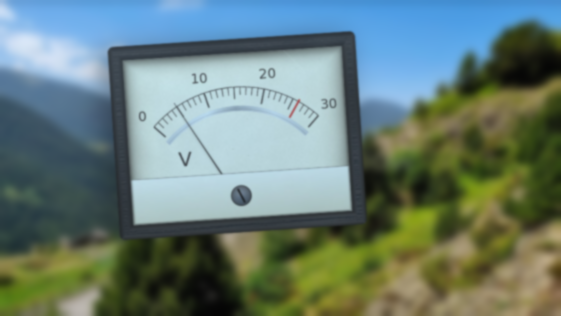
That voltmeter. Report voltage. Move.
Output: 5 V
